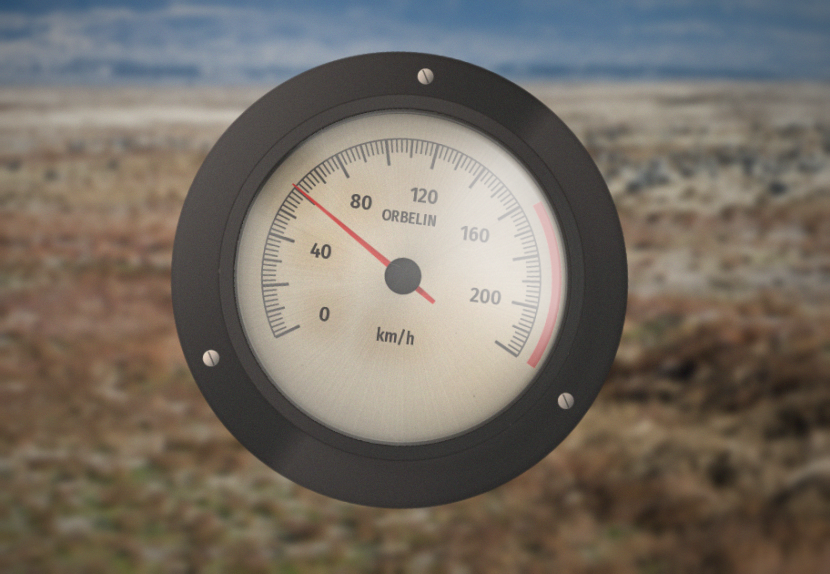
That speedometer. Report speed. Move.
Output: 60 km/h
